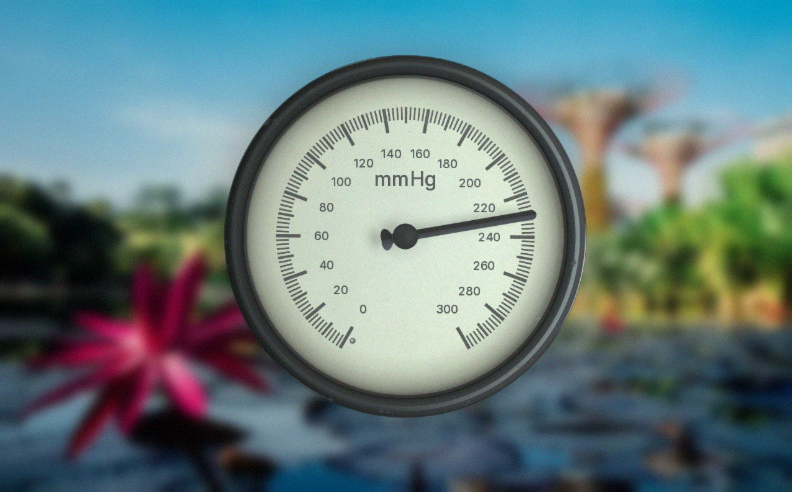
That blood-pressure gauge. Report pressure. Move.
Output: 230 mmHg
